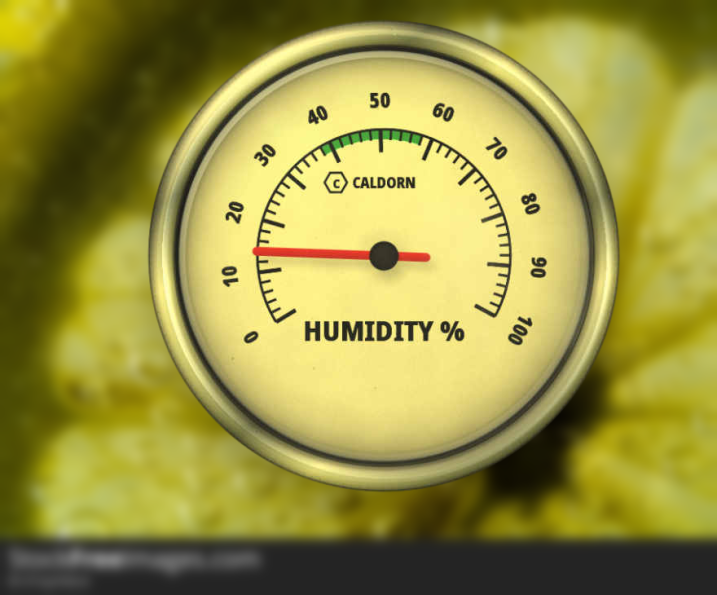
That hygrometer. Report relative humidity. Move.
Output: 14 %
